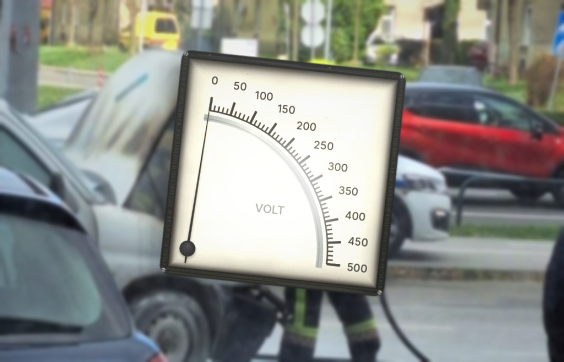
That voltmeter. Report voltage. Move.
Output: 0 V
